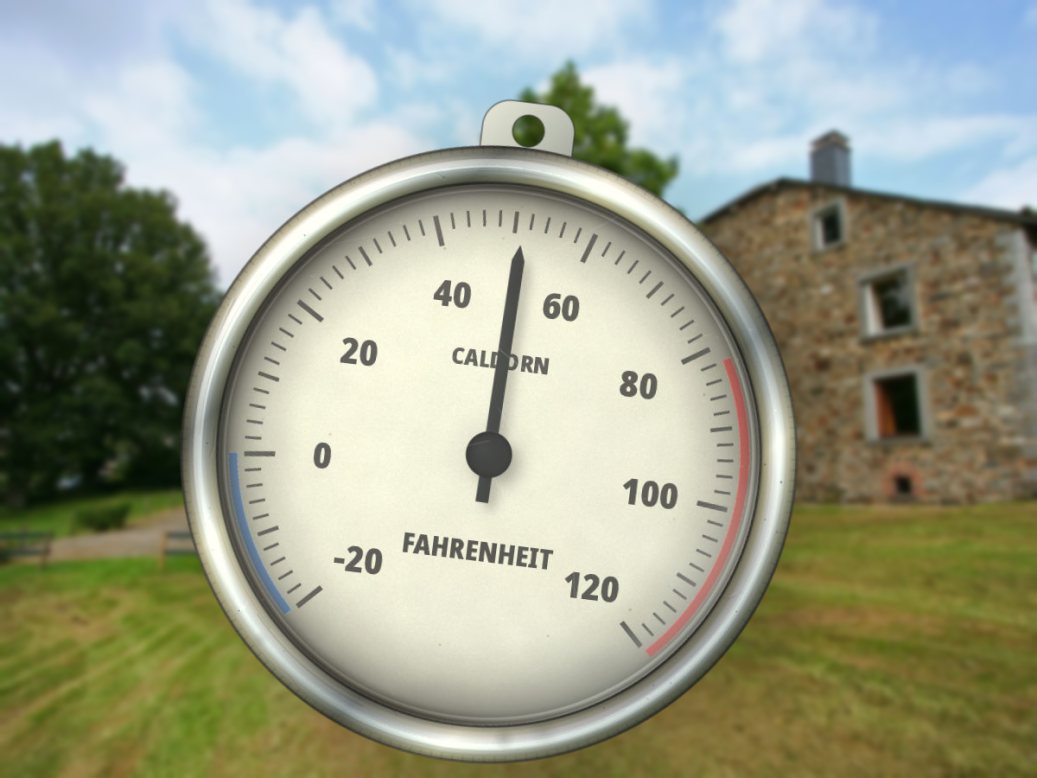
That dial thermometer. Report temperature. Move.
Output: 51 °F
